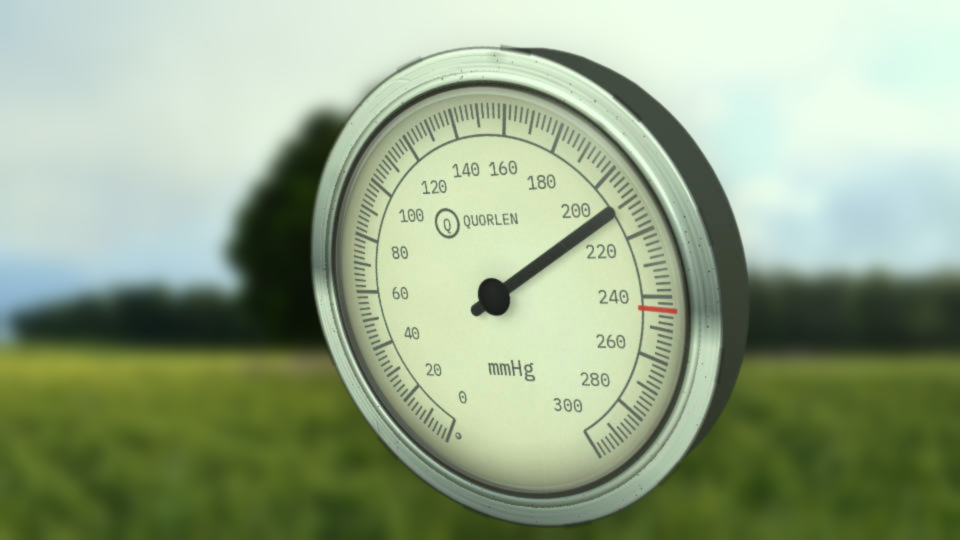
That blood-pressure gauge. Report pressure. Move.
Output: 210 mmHg
